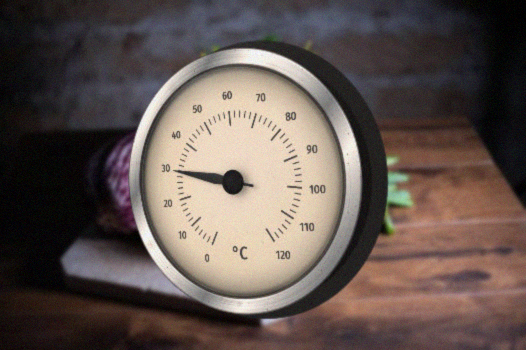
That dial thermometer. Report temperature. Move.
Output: 30 °C
